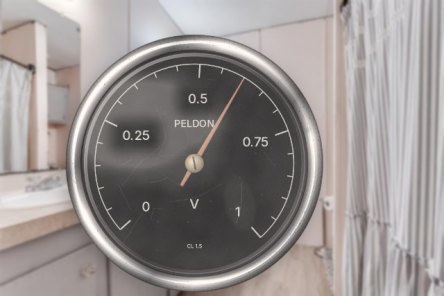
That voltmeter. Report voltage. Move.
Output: 0.6 V
